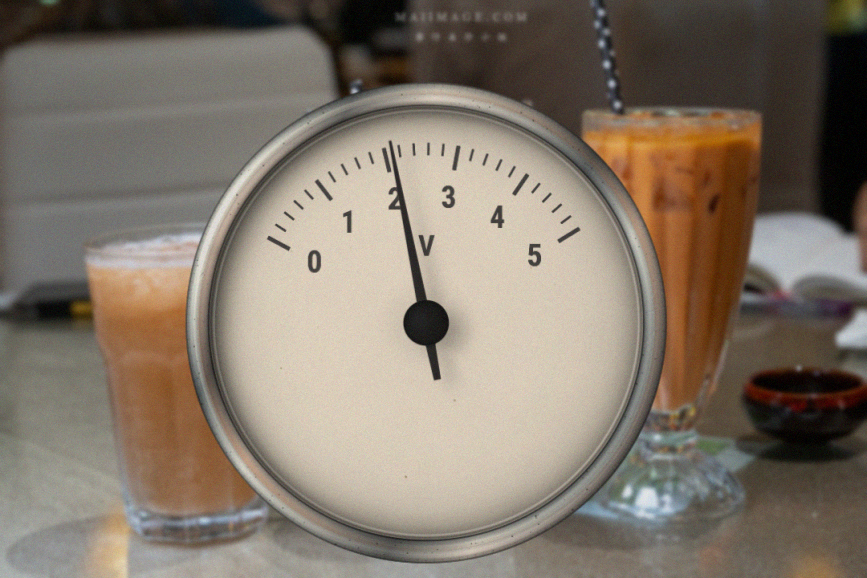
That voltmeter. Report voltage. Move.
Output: 2.1 V
